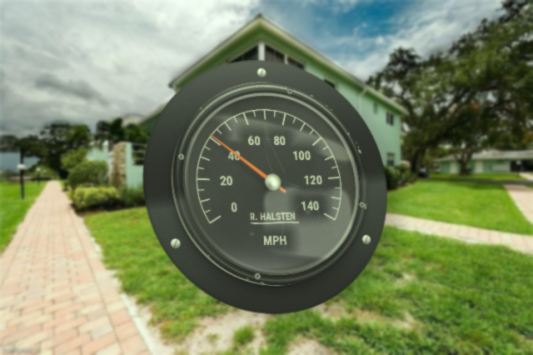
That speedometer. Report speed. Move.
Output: 40 mph
